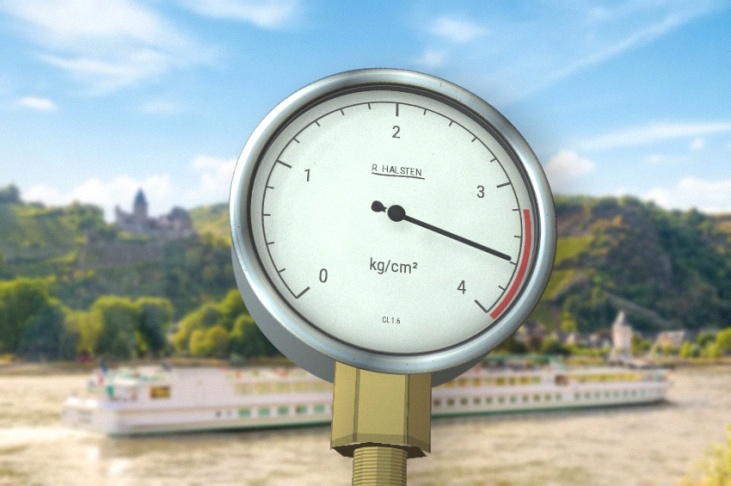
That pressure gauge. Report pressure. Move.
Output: 3.6 kg/cm²
